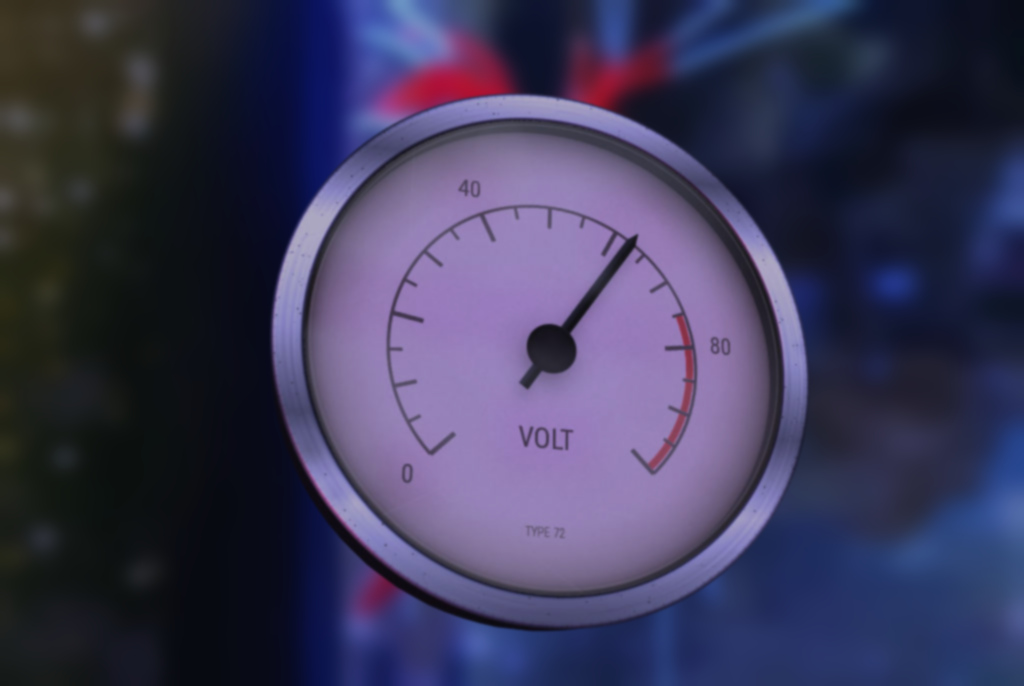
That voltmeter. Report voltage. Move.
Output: 62.5 V
